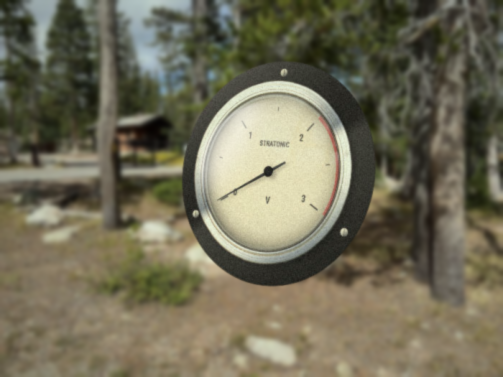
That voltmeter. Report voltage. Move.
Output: 0 V
